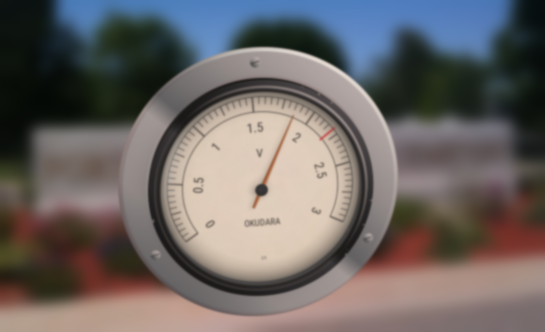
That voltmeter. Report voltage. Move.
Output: 1.85 V
